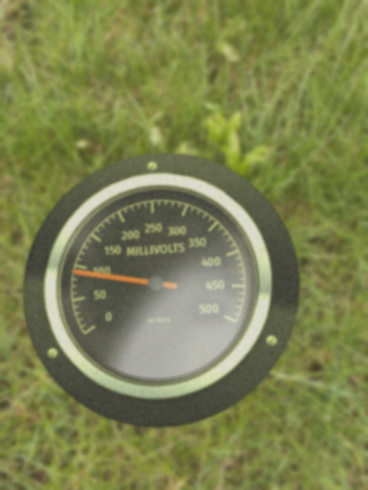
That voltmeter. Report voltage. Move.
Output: 90 mV
